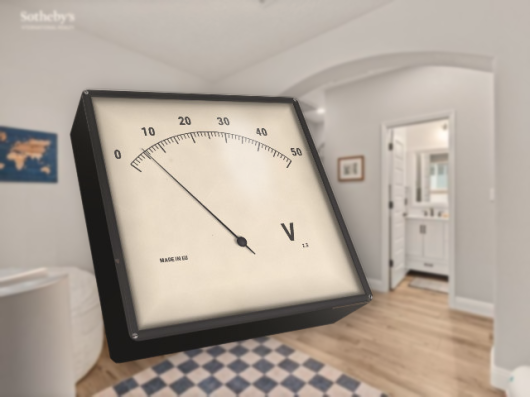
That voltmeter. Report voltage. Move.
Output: 5 V
